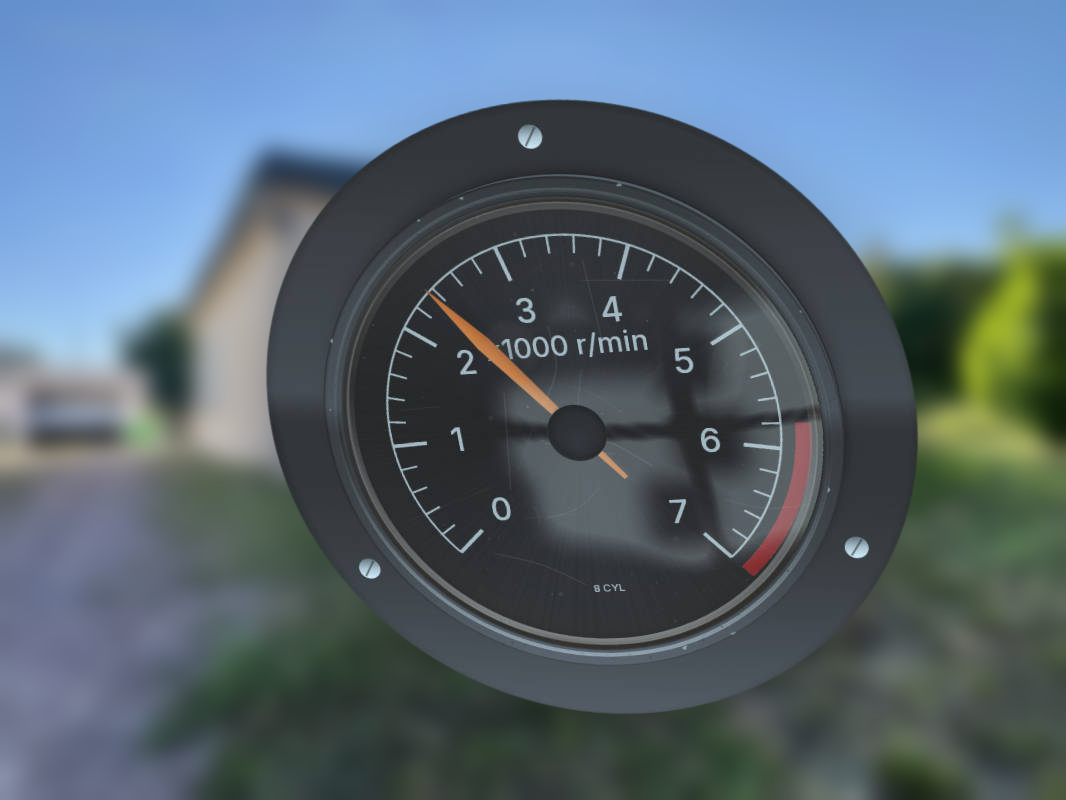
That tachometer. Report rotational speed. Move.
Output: 2400 rpm
